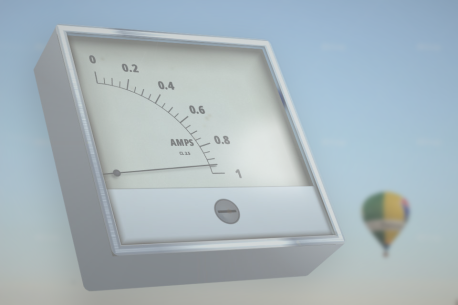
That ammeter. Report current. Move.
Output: 0.95 A
